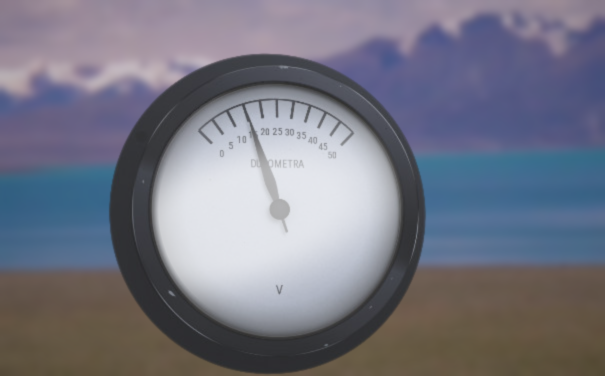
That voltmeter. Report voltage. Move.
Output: 15 V
